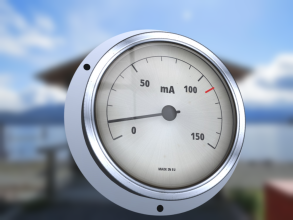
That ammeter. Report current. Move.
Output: 10 mA
